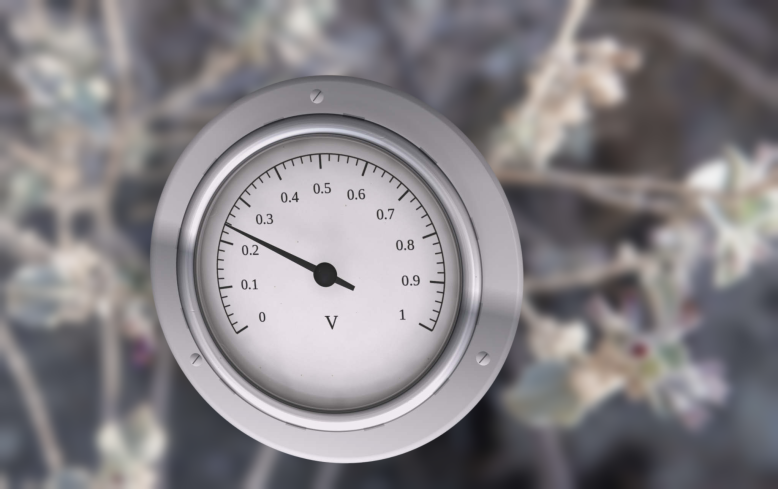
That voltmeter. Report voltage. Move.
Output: 0.24 V
